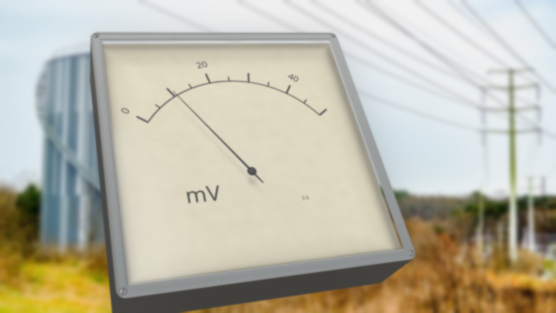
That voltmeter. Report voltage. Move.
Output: 10 mV
